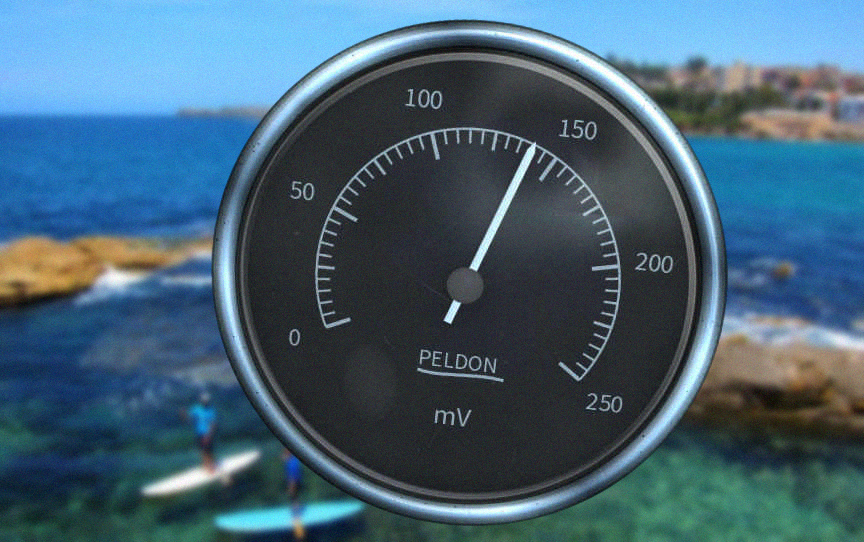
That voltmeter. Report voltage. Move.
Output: 140 mV
